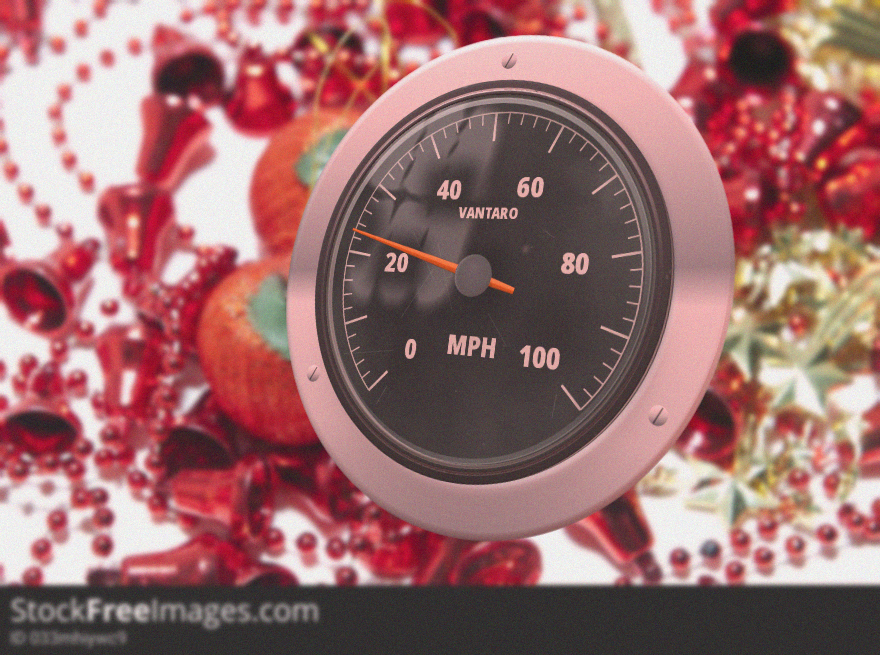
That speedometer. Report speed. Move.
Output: 23 mph
